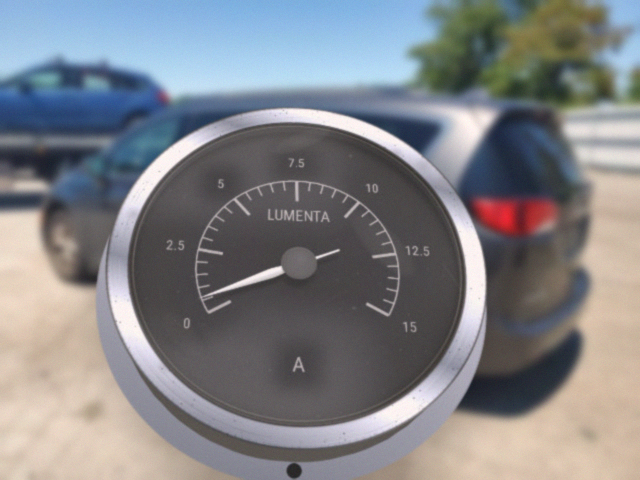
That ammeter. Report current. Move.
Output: 0.5 A
